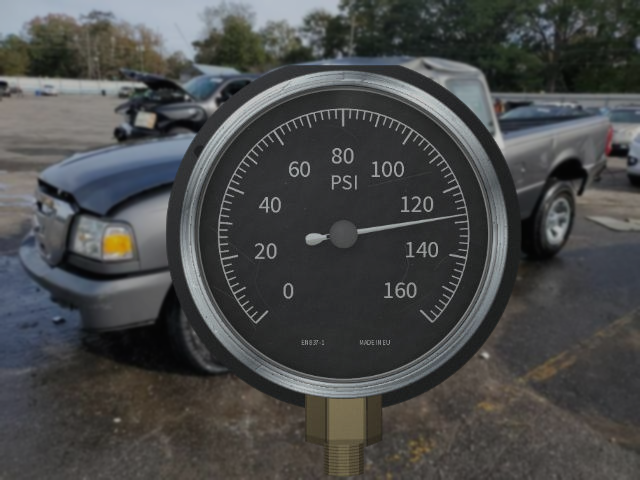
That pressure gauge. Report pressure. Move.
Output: 128 psi
